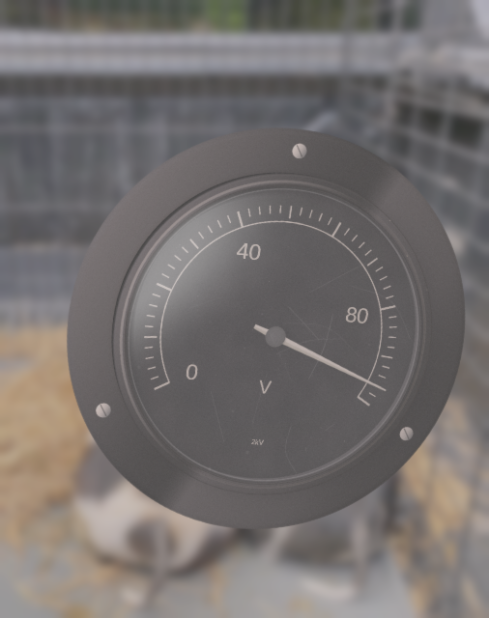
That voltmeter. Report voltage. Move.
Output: 96 V
